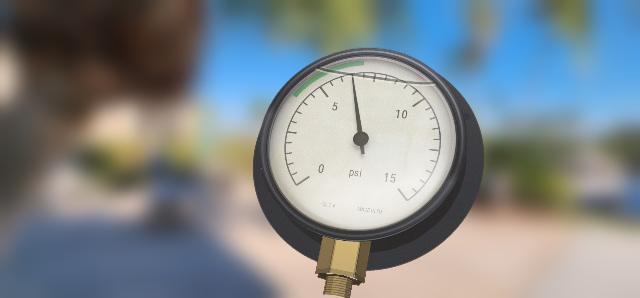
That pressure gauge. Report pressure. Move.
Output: 6.5 psi
